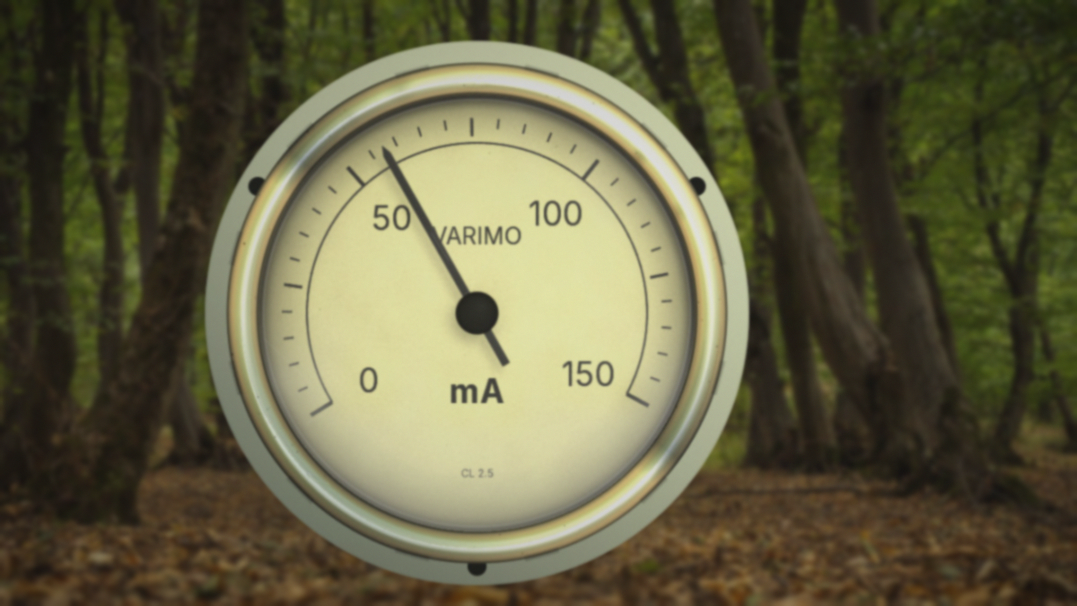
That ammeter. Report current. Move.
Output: 57.5 mA
